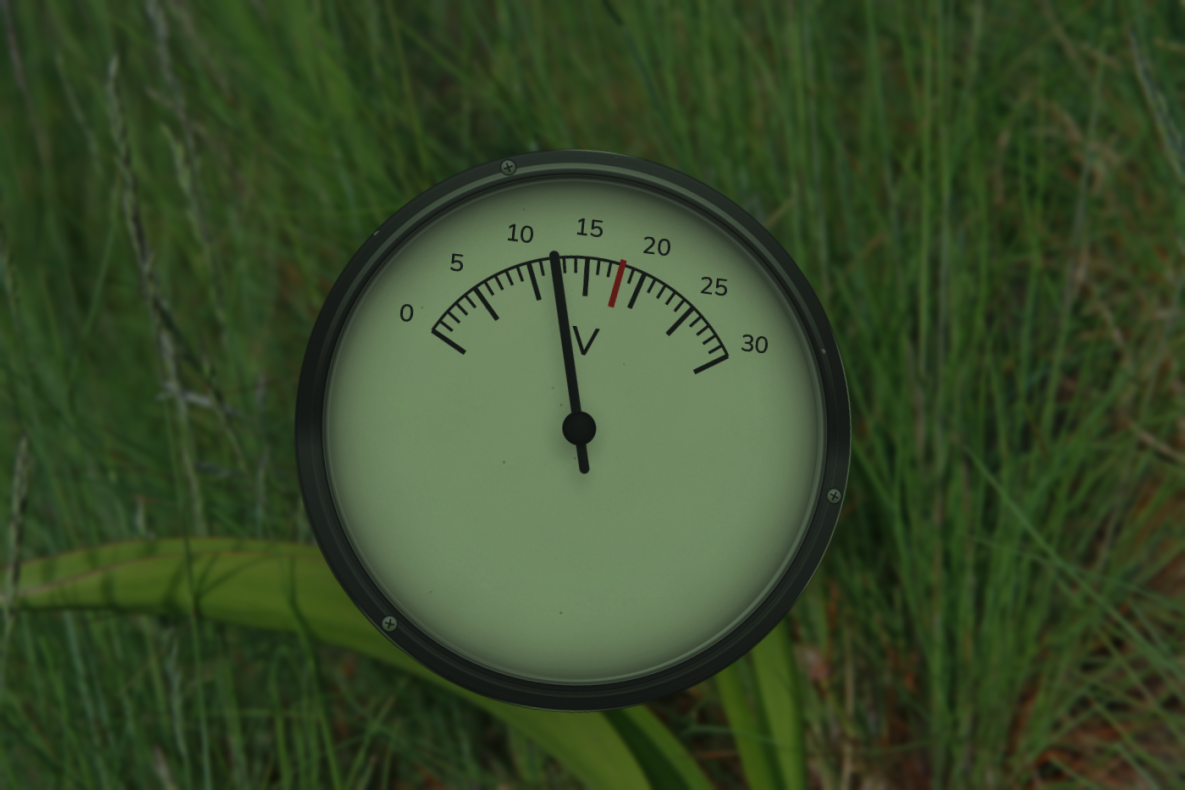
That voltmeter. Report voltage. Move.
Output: 12 V
